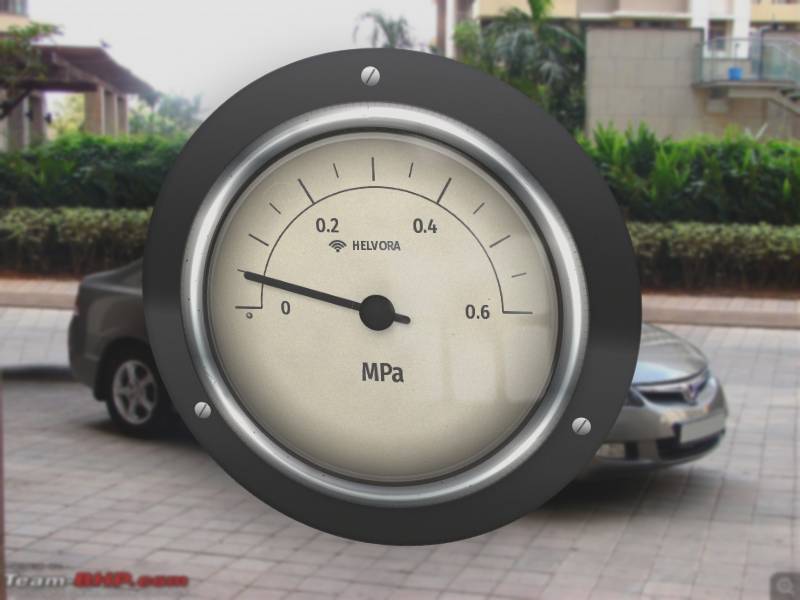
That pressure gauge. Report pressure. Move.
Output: 0.05 MPa
